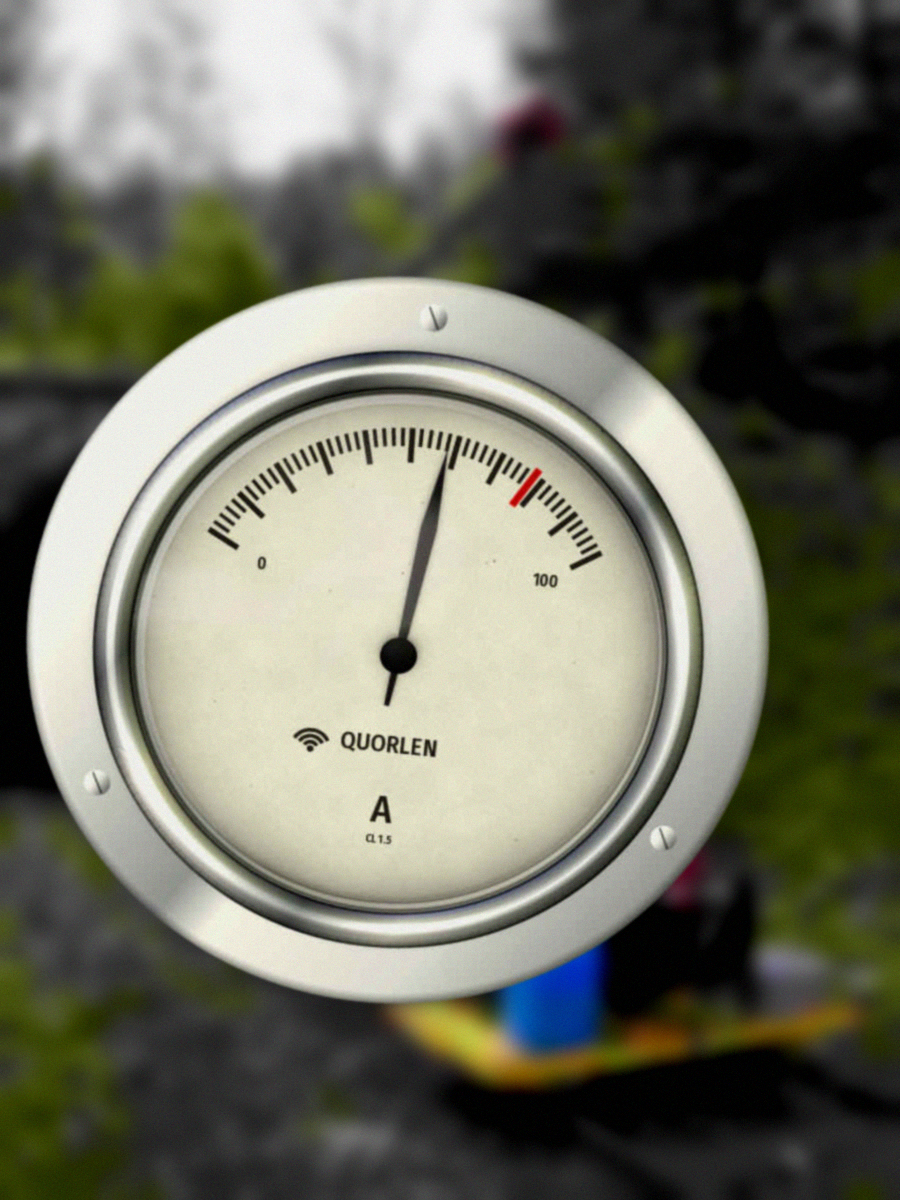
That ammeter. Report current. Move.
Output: 58 A
